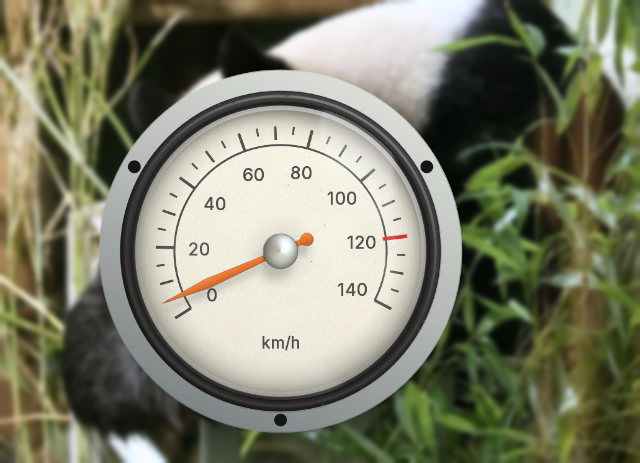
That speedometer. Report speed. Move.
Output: 5 km/h
